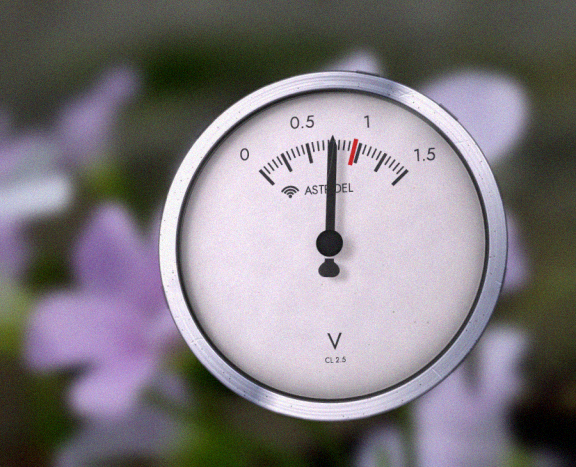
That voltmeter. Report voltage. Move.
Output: 0.75 V
